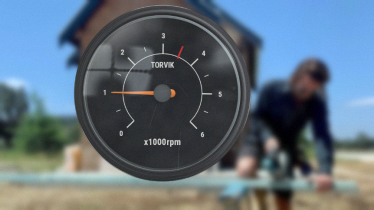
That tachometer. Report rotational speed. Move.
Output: 1000 rpm
